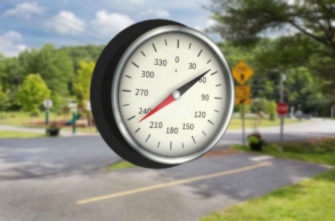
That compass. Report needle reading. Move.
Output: 232.5 °
